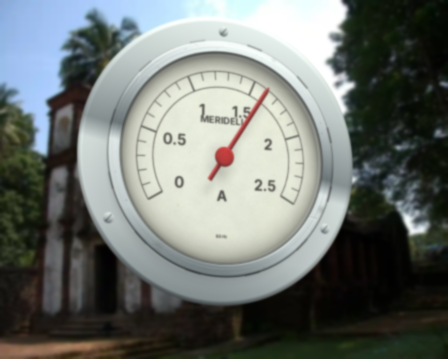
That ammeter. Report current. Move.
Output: 1.6 A
